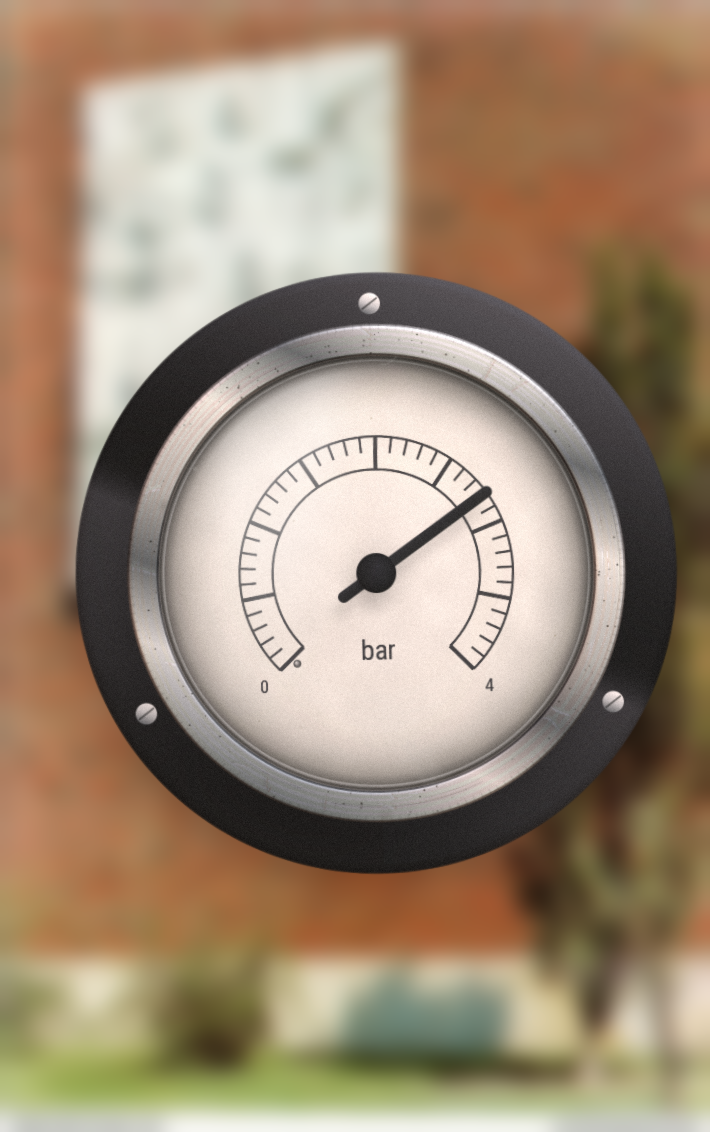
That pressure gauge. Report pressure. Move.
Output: 2.8 bar
